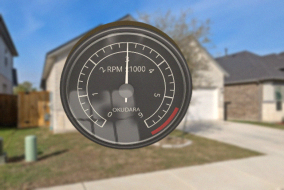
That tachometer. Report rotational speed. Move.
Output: 3000 rpm
